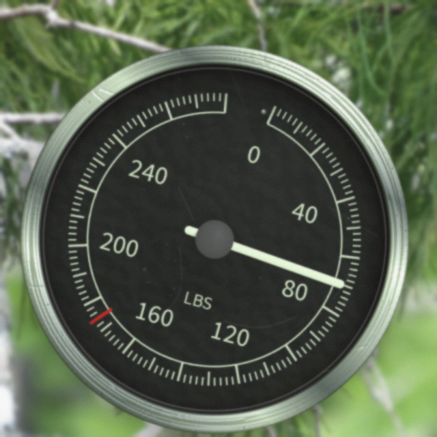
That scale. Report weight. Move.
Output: 70 lb
